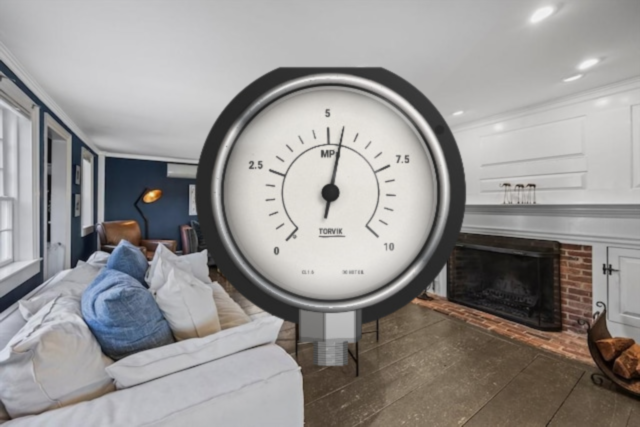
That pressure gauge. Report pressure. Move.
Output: 5.5 MPa
